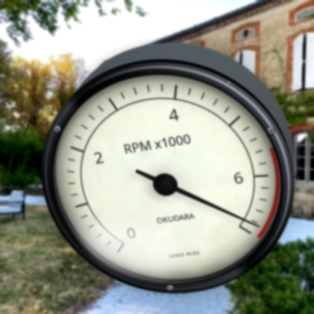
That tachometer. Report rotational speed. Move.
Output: 6800 rpm
